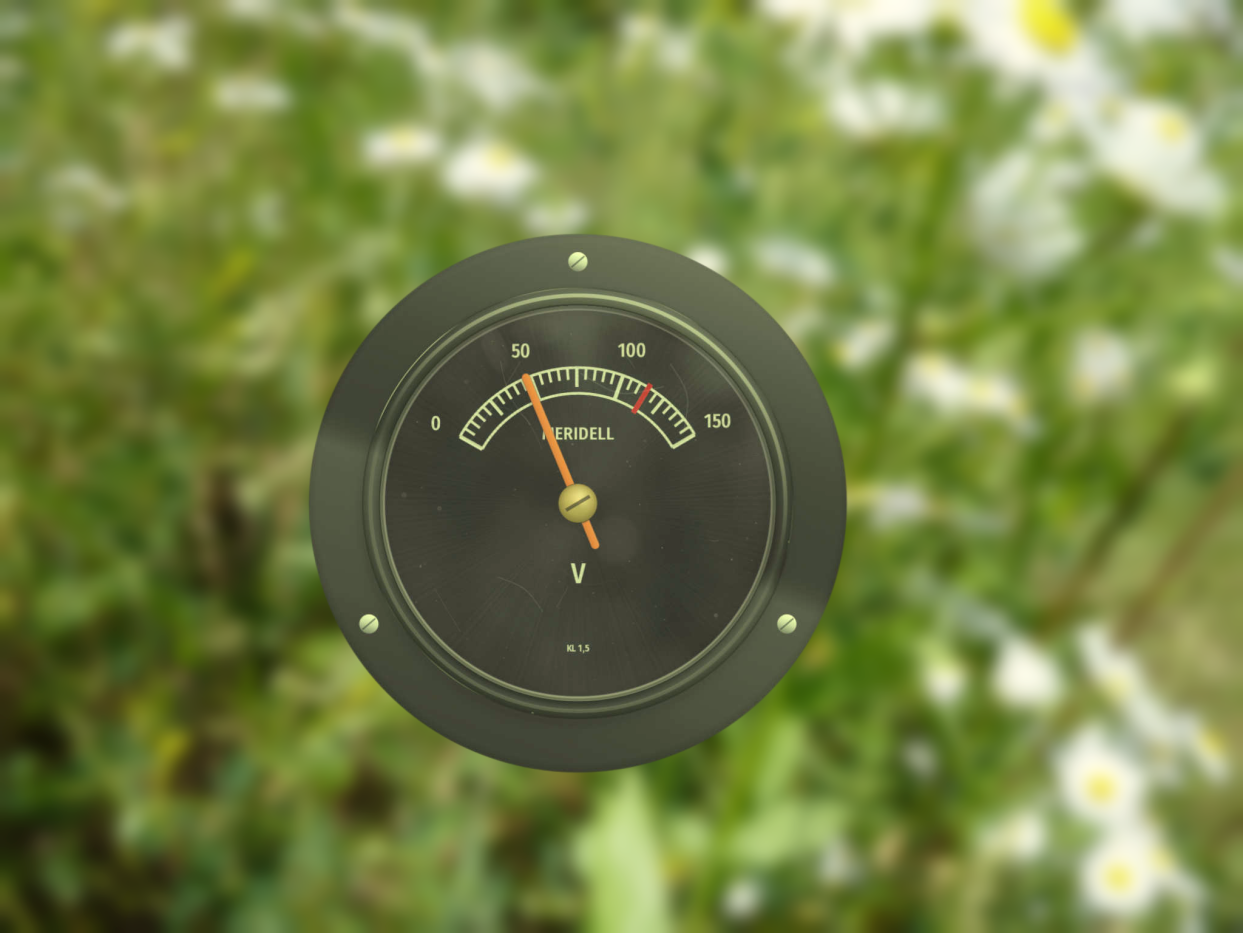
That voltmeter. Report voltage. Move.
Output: 47.5 V
